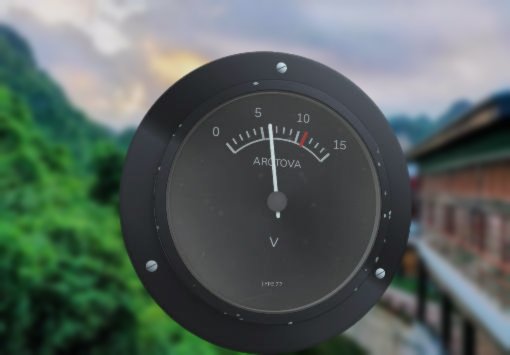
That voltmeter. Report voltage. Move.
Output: 6 V
